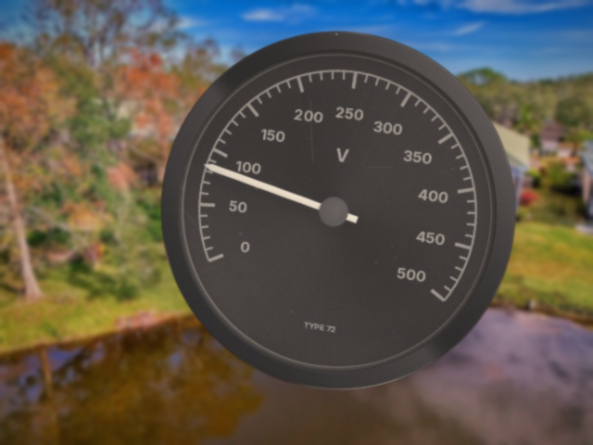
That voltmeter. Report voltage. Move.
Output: 85 V
